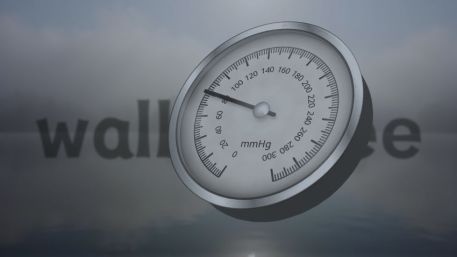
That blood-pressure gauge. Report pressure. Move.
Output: 80 mmHg
